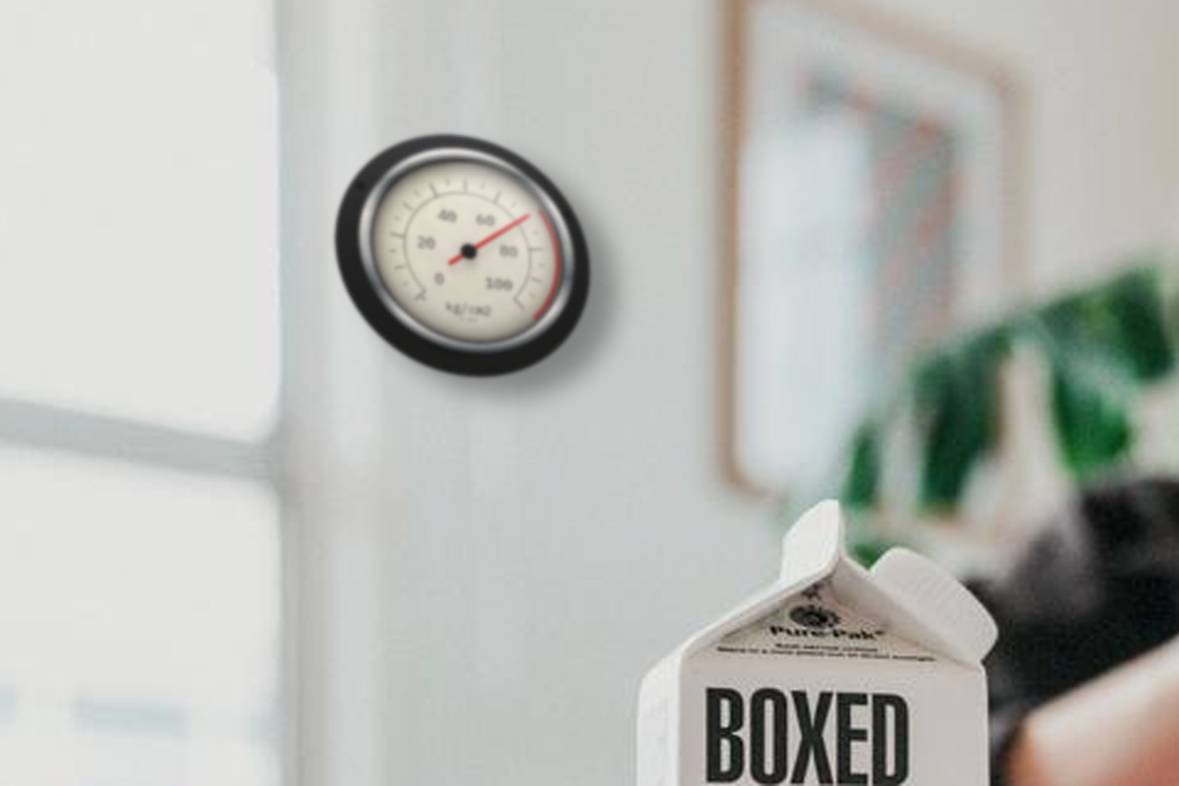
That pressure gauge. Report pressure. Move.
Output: 70 kg/cm²
